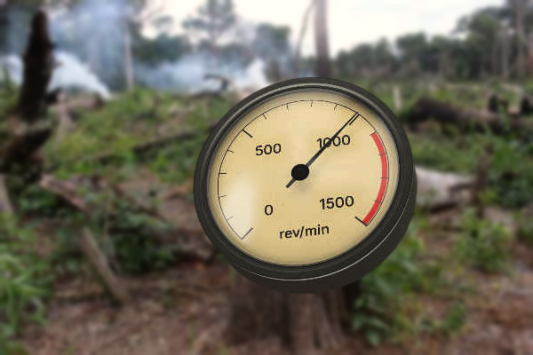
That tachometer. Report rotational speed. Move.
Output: 1000 rpm
